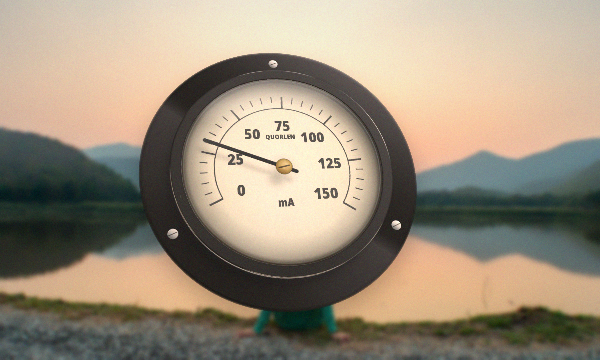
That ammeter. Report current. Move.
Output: 30 mA
